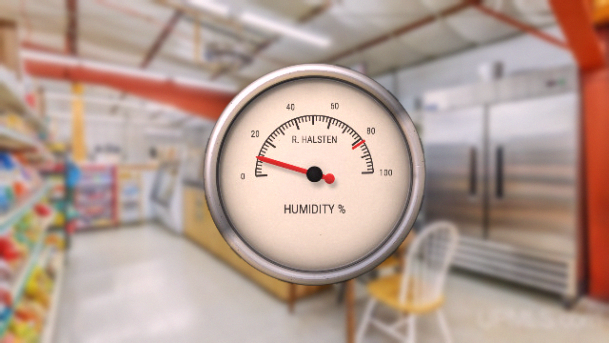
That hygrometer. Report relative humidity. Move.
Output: 10 %
